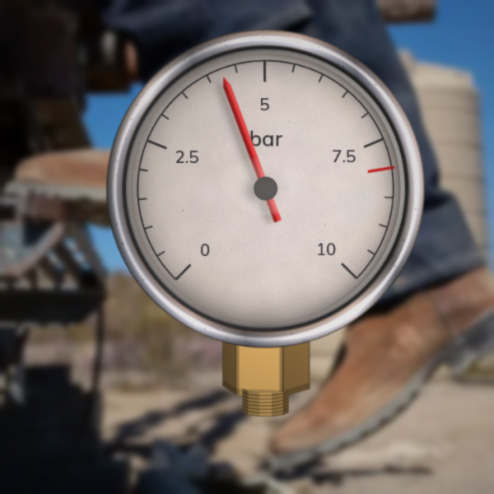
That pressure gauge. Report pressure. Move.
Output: 4.25 bar
